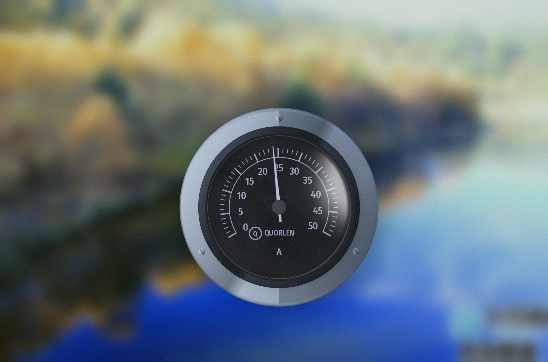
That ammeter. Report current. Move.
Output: 24 A
